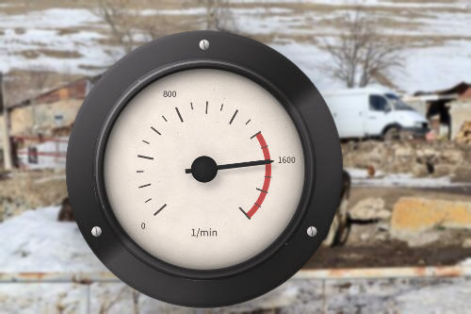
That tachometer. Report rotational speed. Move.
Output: 1600 rpm
